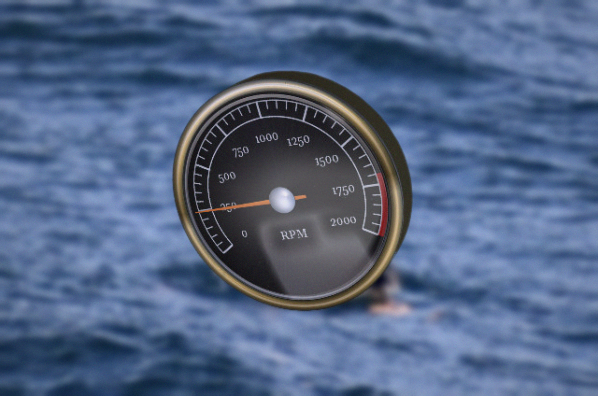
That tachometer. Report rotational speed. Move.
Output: 250 rpm
